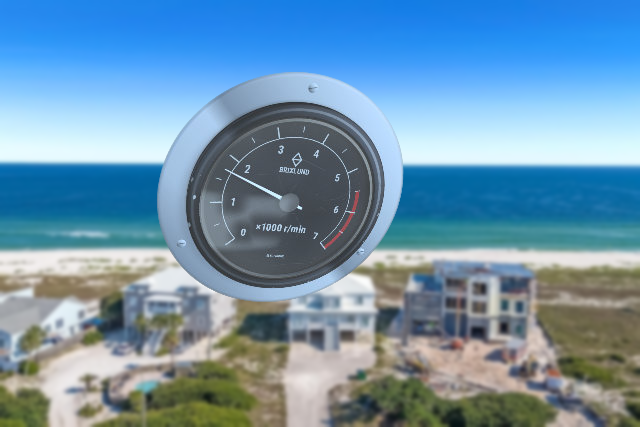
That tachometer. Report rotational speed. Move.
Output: 1750 rpm
